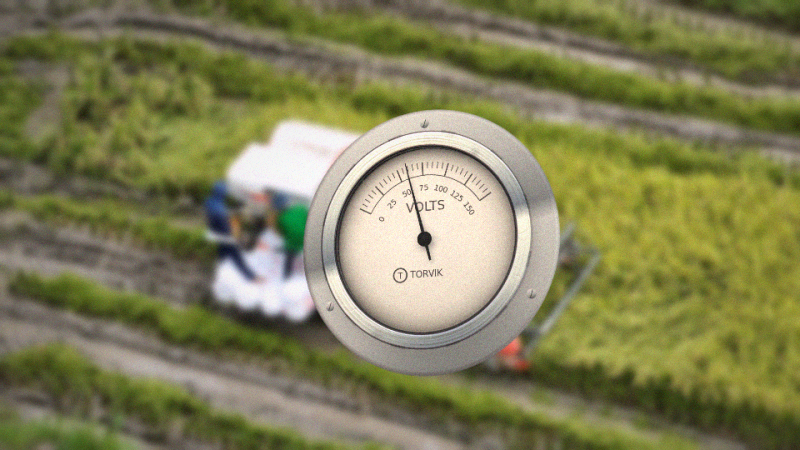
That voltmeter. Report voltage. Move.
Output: 60 V
